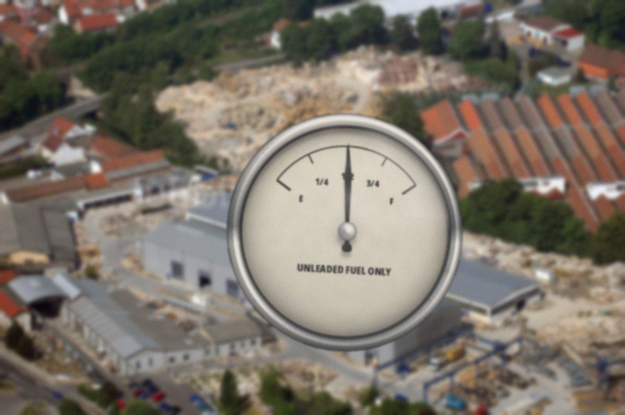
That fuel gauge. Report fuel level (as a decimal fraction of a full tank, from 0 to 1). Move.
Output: 0.5
